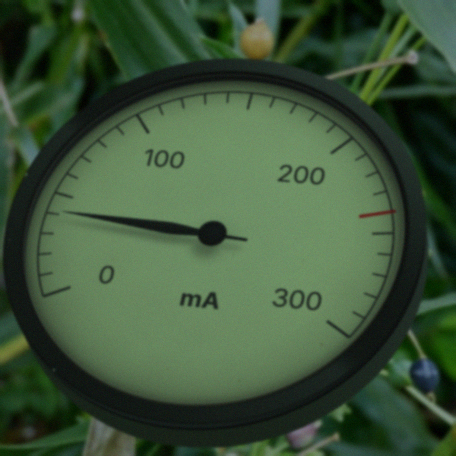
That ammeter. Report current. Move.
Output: 40 mA
